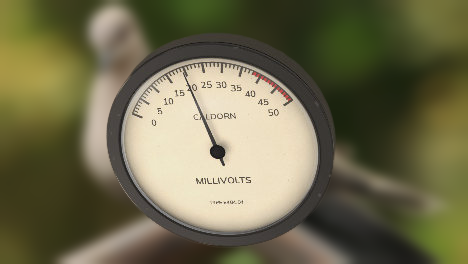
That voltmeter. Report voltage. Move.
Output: 20 mV
